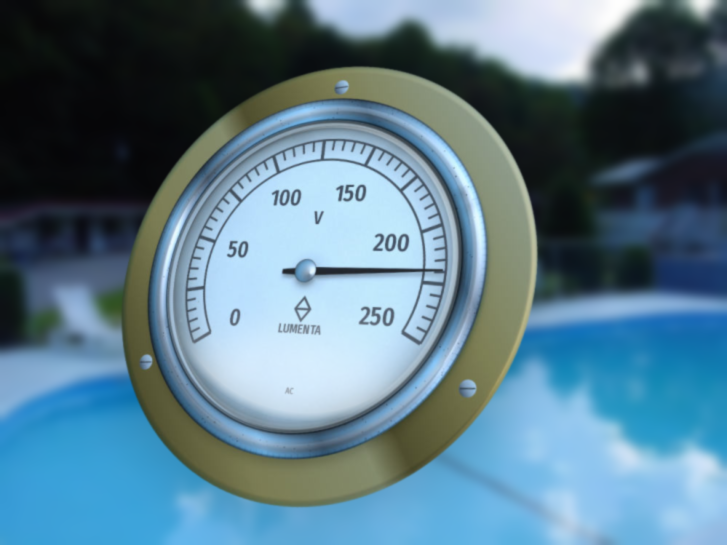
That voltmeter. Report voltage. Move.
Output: 220 V
